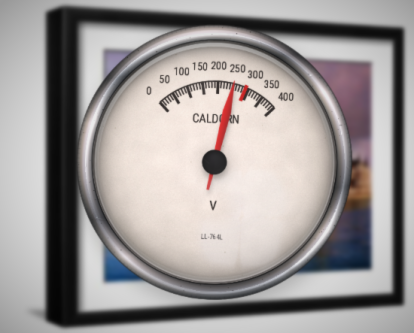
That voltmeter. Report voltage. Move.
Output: 250 V
